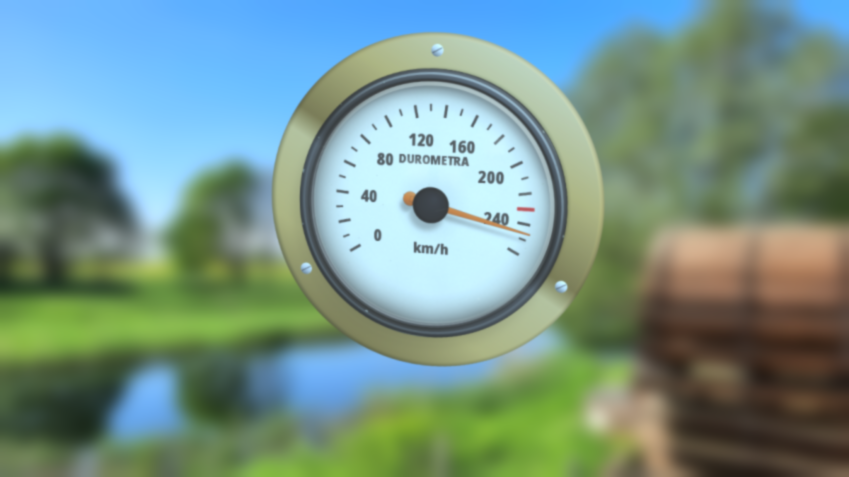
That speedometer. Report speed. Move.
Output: 245 km/h
